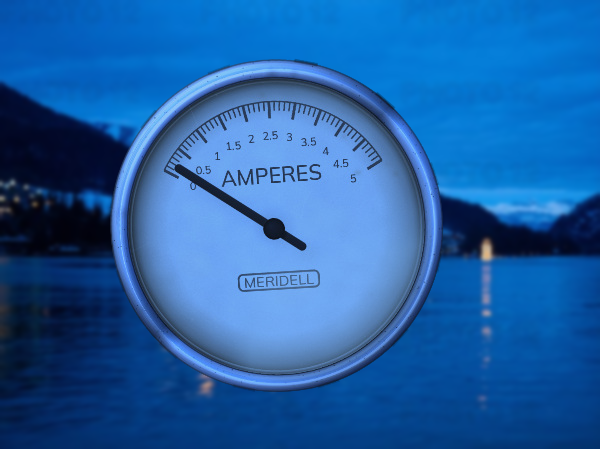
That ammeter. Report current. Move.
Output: 0.2 A
